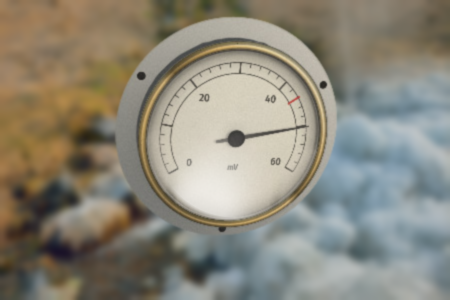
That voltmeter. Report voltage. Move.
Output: 50 mV
